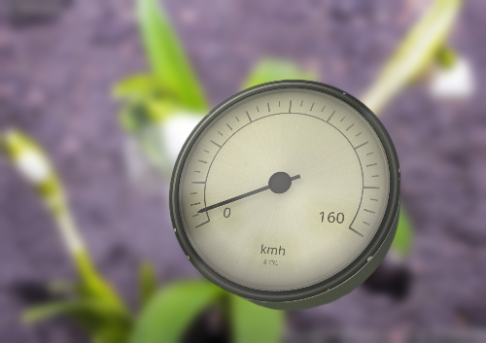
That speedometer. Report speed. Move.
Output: 5 km/h
